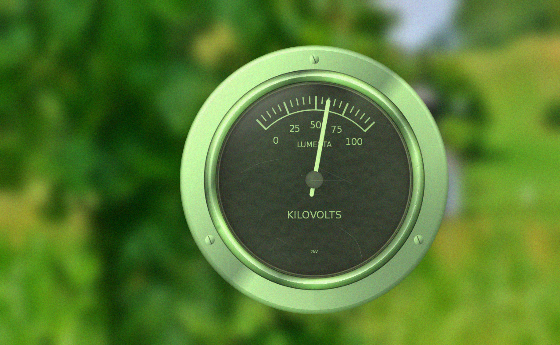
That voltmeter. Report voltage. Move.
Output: 60 kV
